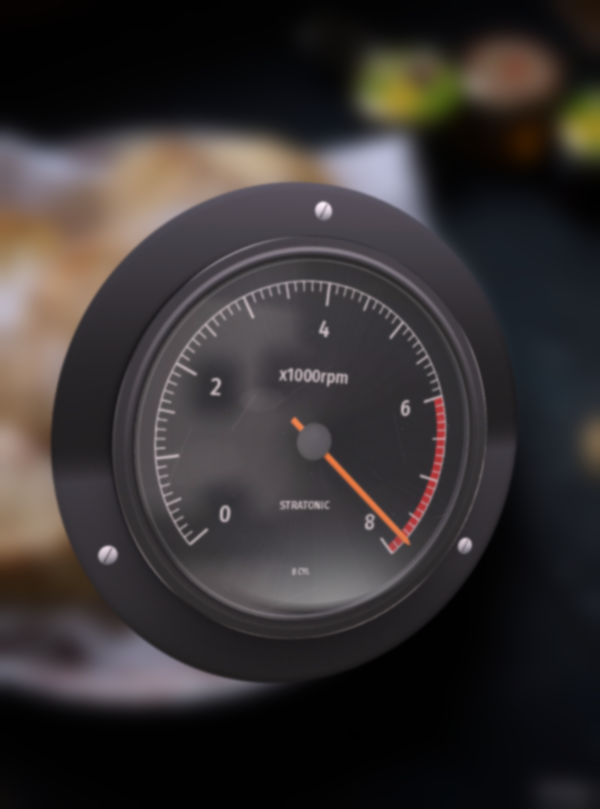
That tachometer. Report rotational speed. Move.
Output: 7800 rpm
